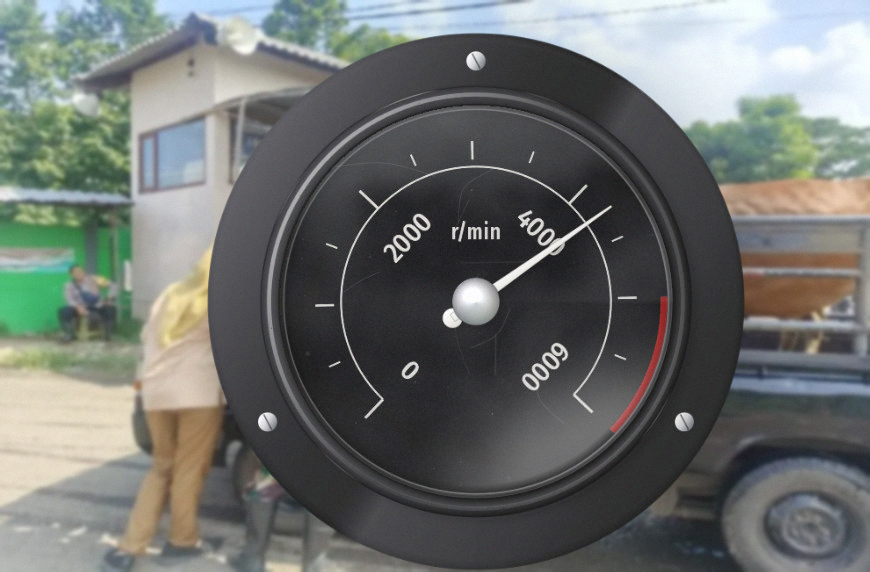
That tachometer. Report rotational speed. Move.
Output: 4250 rpm
